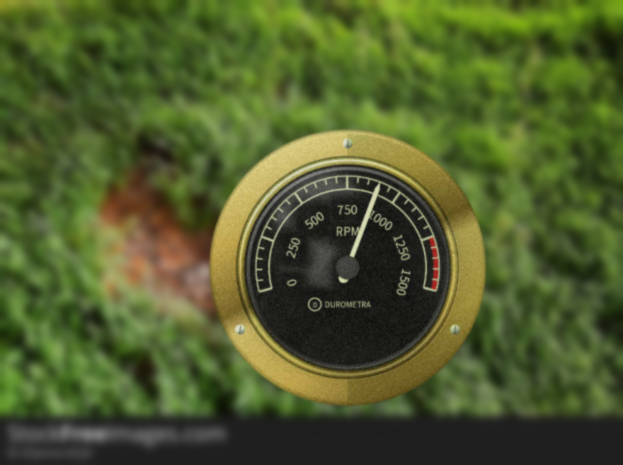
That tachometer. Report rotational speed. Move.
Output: 900 rpm
